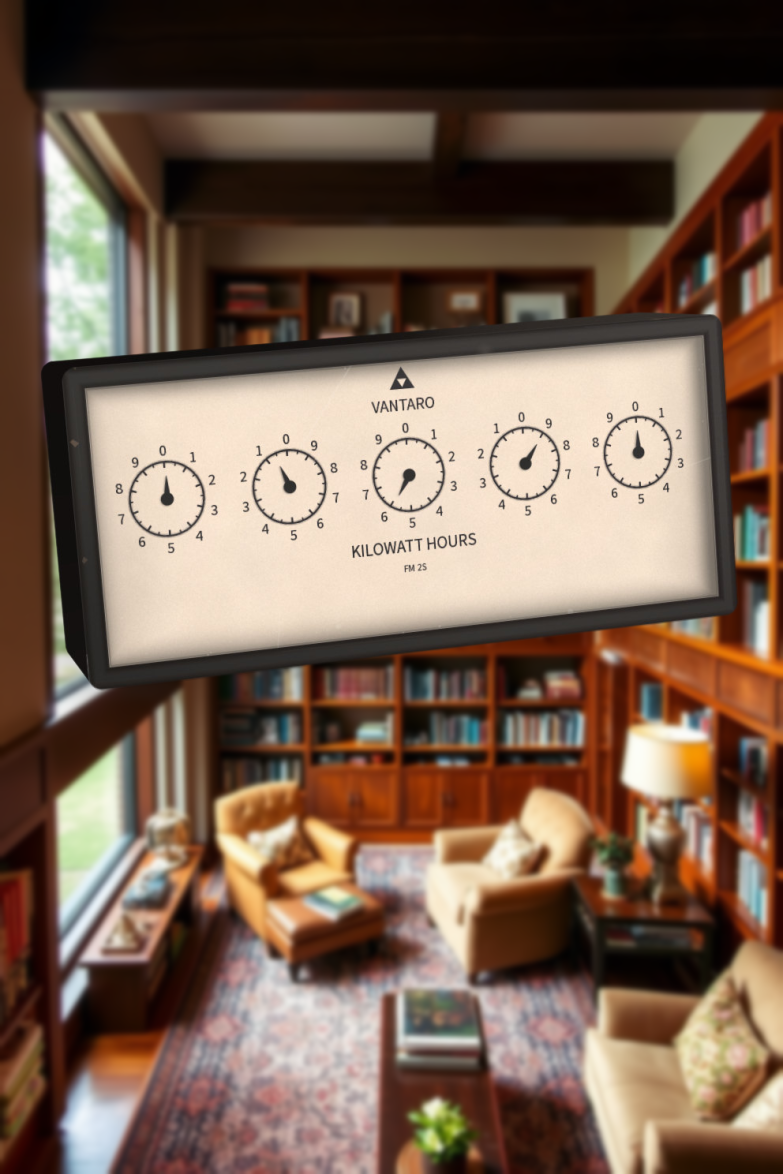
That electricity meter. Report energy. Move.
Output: 590 kWh
